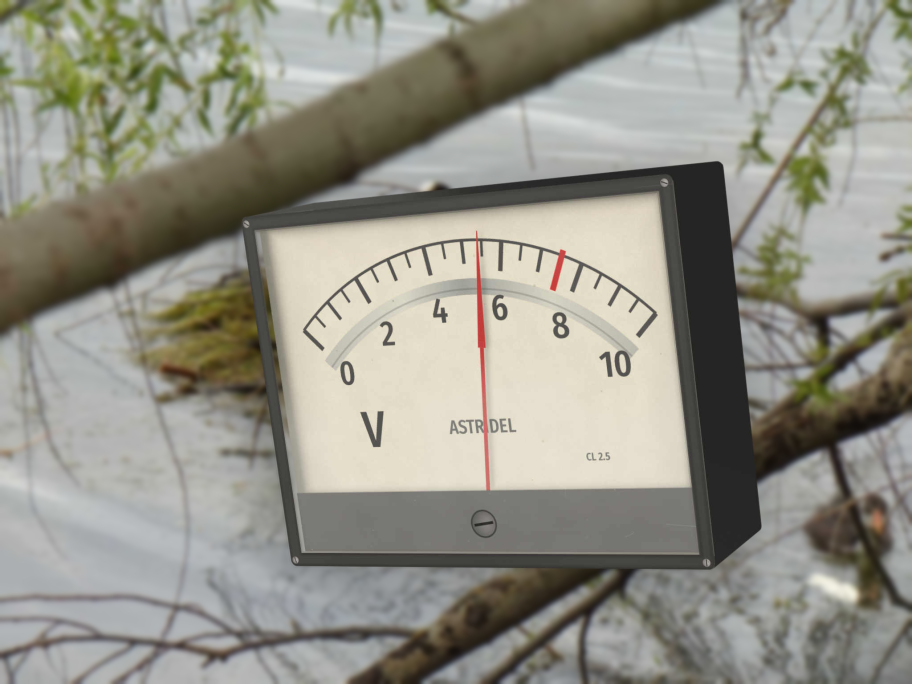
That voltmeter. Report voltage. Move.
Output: 5.5 V
